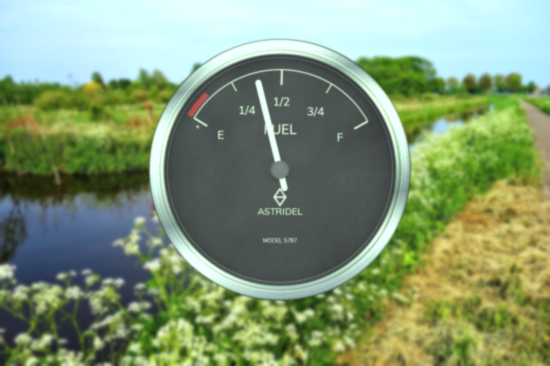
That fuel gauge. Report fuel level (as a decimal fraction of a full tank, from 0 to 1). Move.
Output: 0.375
